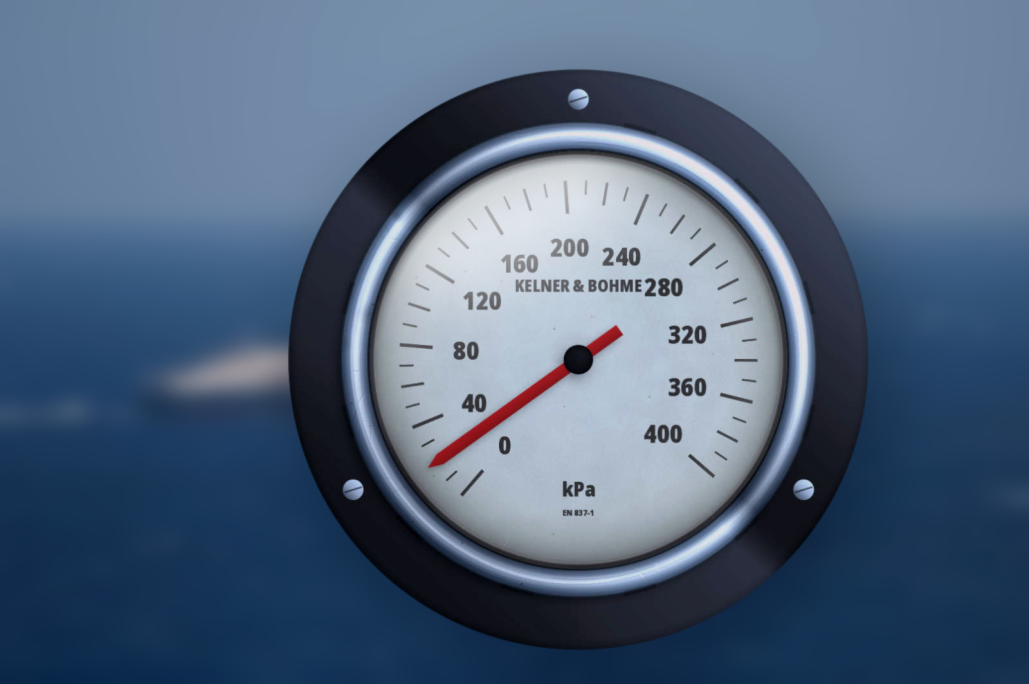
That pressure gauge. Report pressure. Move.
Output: 20 kPa
